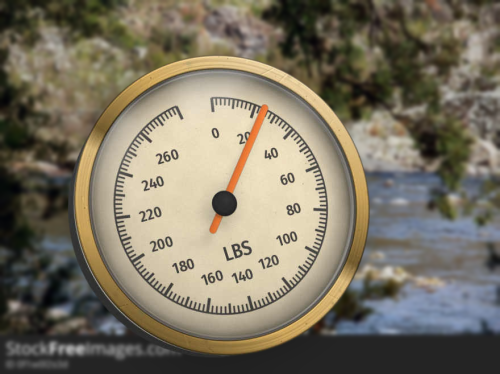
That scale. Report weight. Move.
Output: 24 lb
